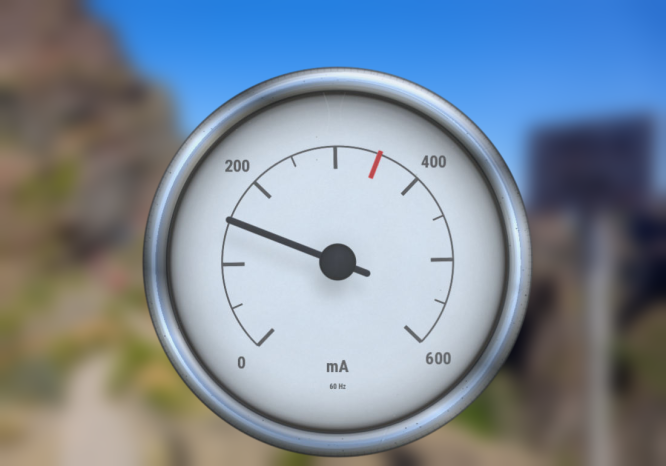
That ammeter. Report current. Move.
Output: 150 mA
